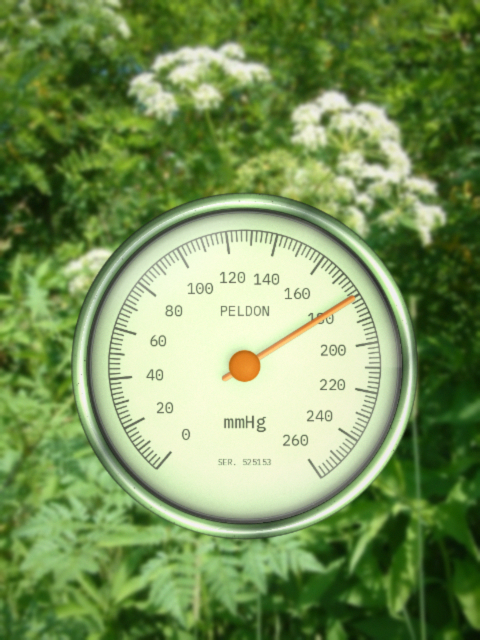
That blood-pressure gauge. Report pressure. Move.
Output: 180 mmHg
